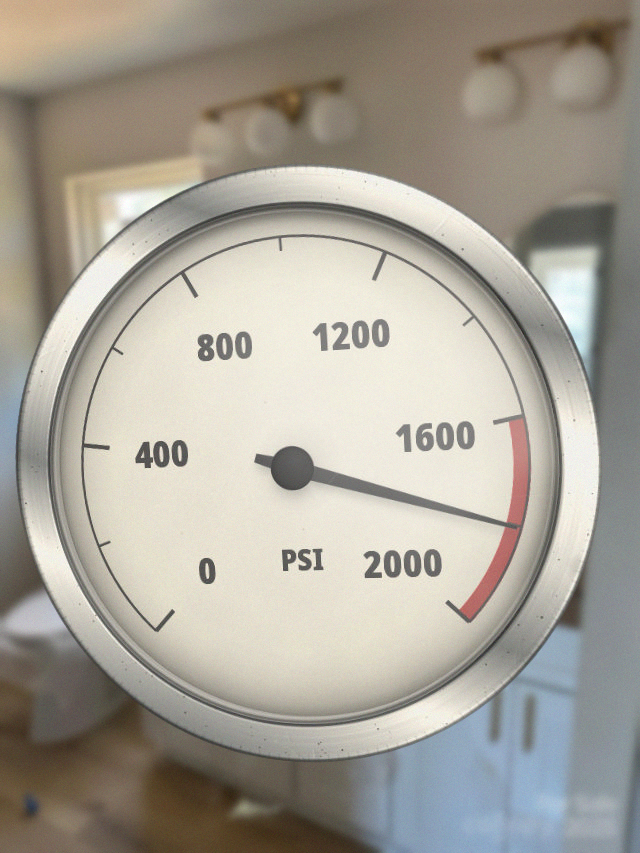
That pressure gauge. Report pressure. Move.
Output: 1800 psi
